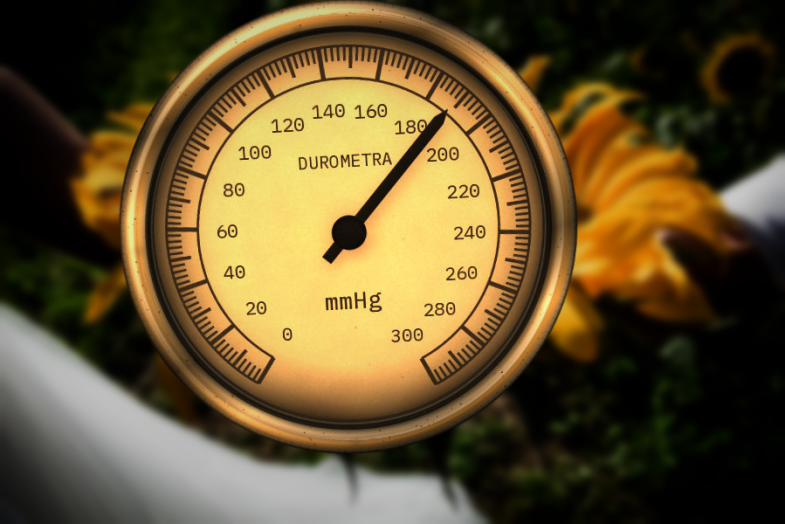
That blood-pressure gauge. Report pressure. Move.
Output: 188 mmHg
